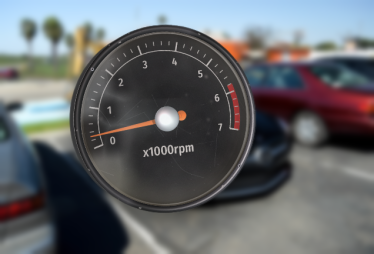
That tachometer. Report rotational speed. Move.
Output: 300 rpm
